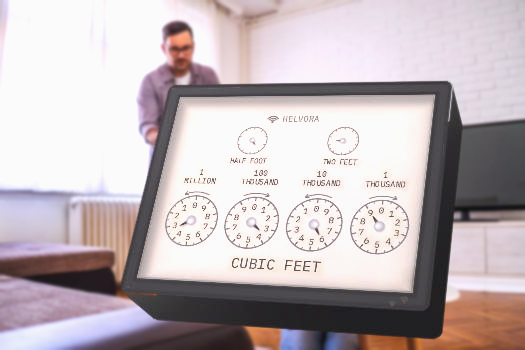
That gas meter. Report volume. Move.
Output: 335900 ft³
